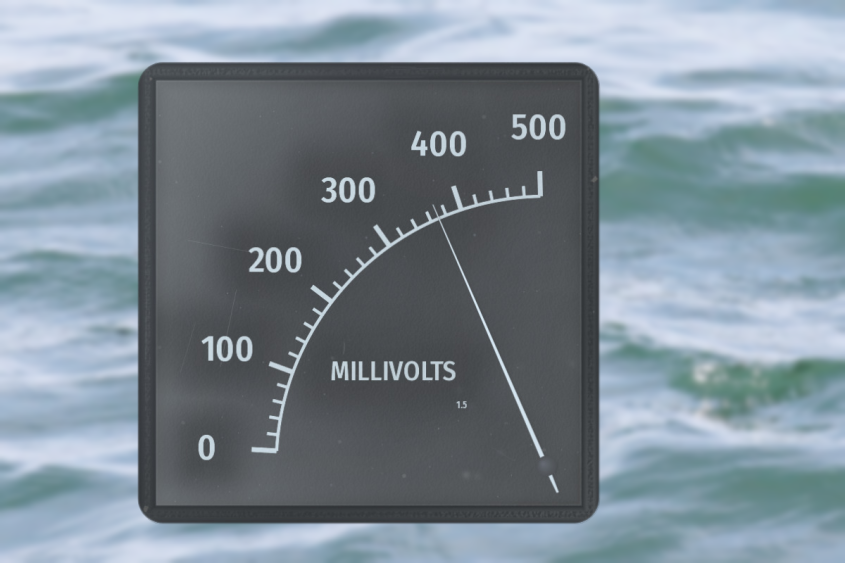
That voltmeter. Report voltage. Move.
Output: 370 mV
